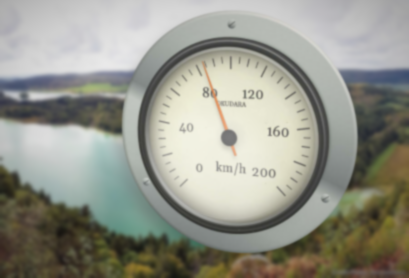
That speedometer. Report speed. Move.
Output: 85 km/h
